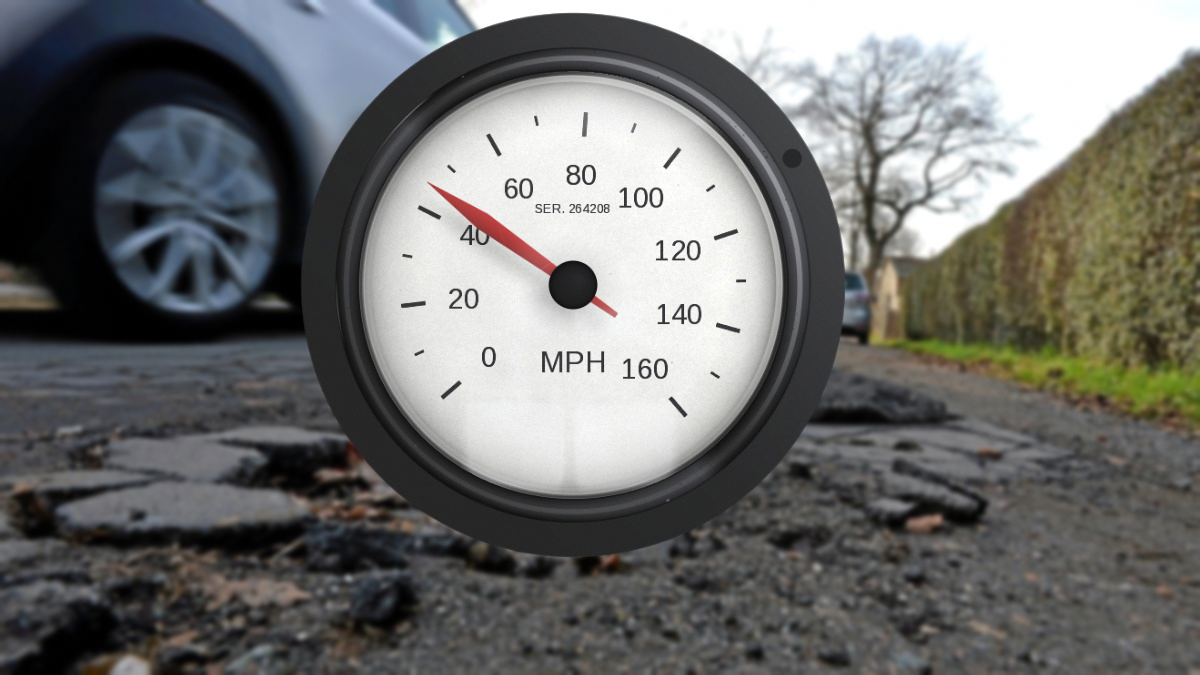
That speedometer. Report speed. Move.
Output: 45 mph
